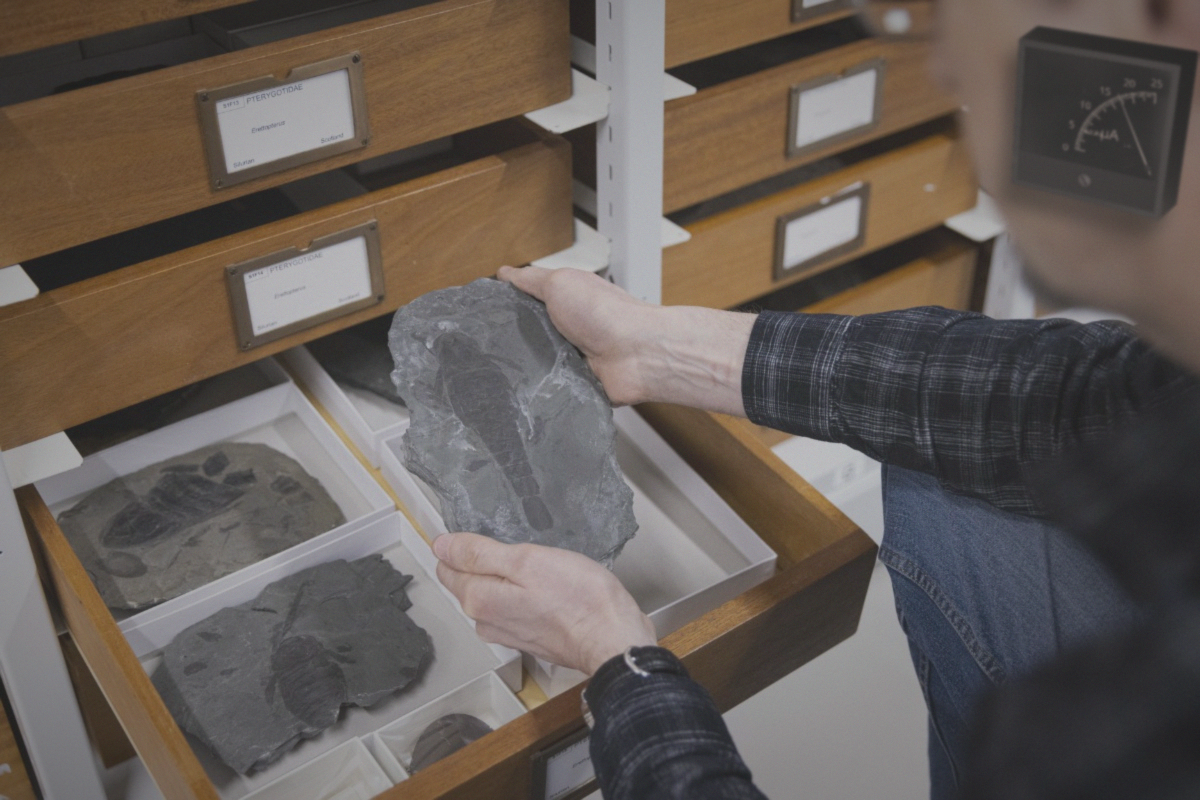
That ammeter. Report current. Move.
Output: 17.5 µA
